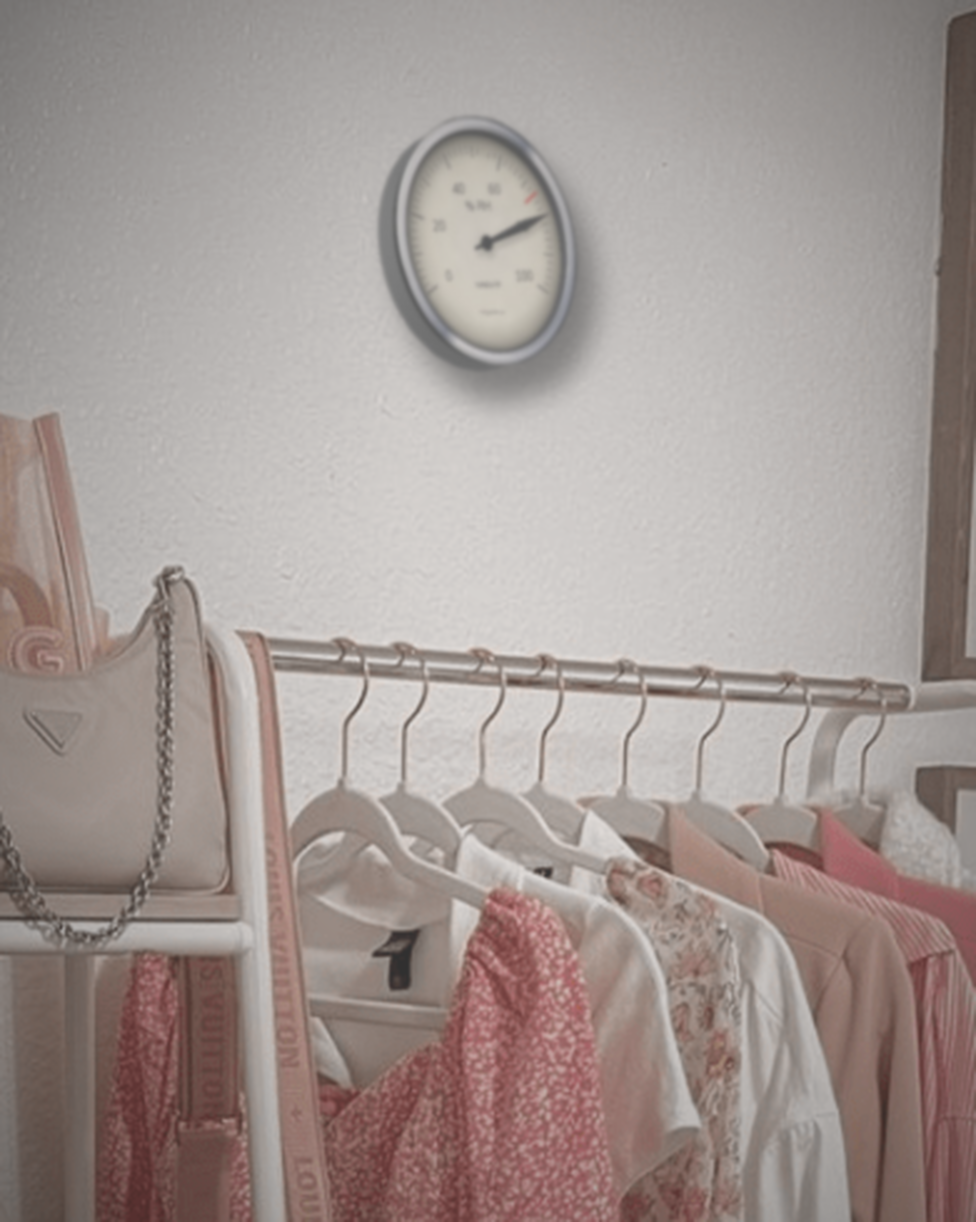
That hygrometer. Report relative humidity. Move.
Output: 80 %
